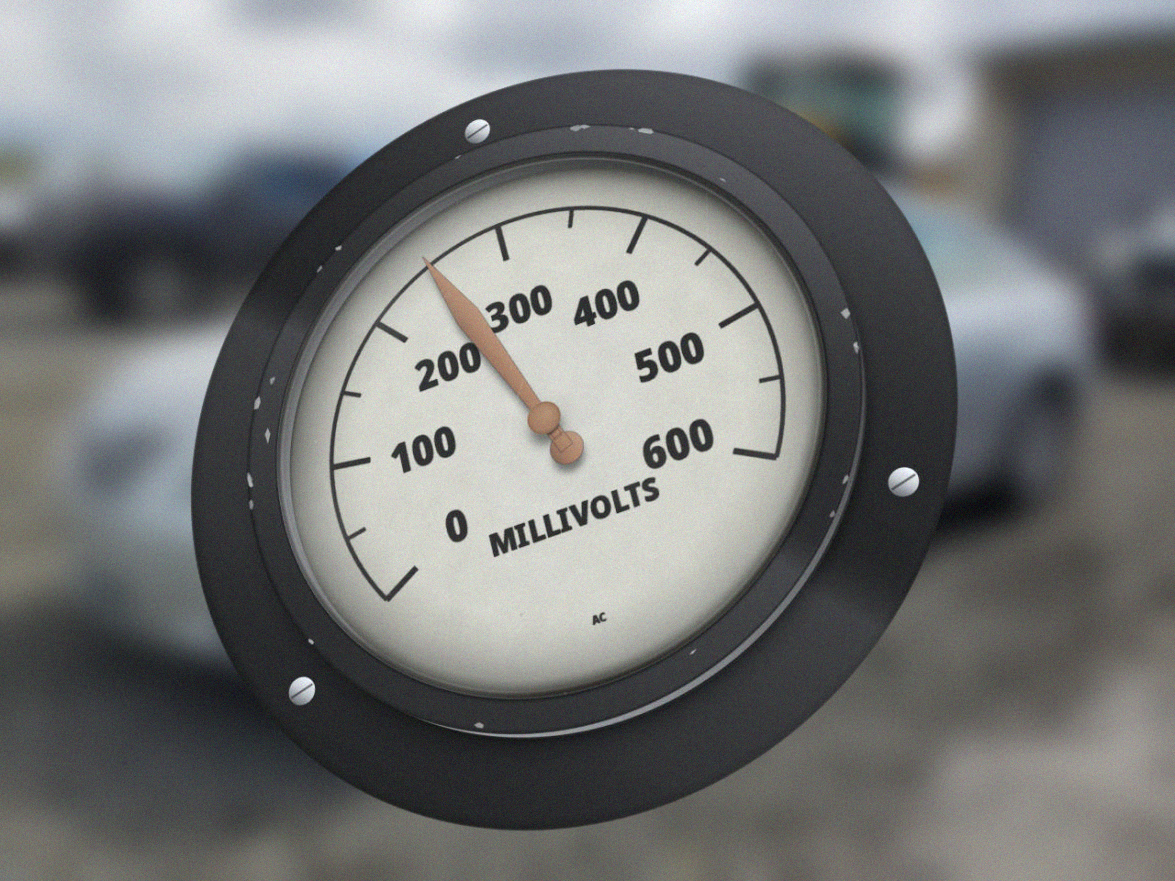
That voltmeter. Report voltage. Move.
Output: 250 mV
